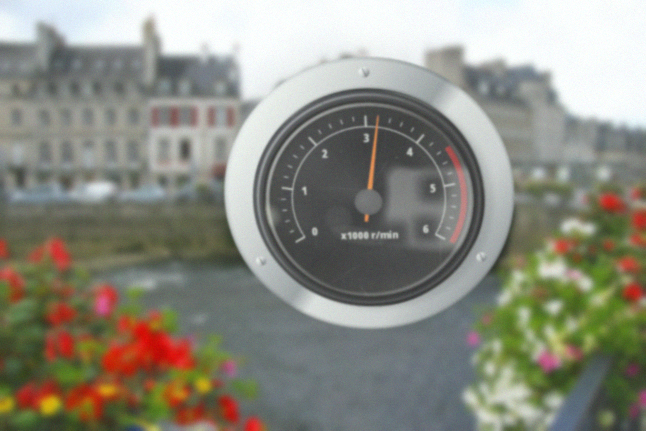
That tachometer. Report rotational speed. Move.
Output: 3200 rpm
